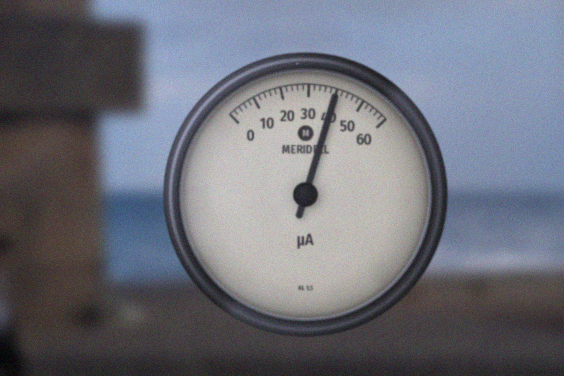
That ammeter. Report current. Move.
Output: 40 µA
